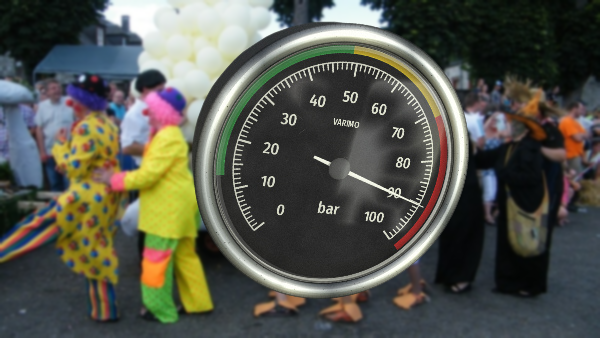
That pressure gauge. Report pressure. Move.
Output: 90 bar
